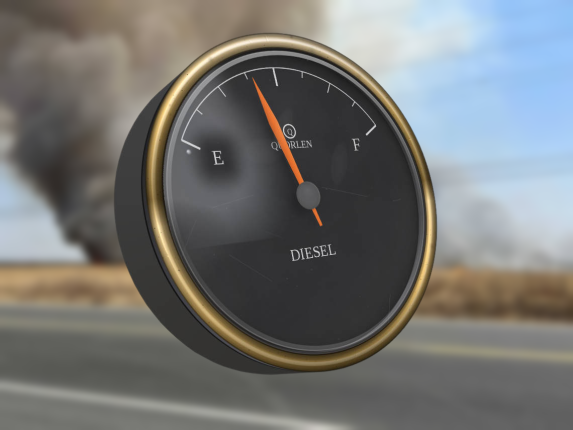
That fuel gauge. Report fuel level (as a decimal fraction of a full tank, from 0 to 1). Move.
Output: 0.375
